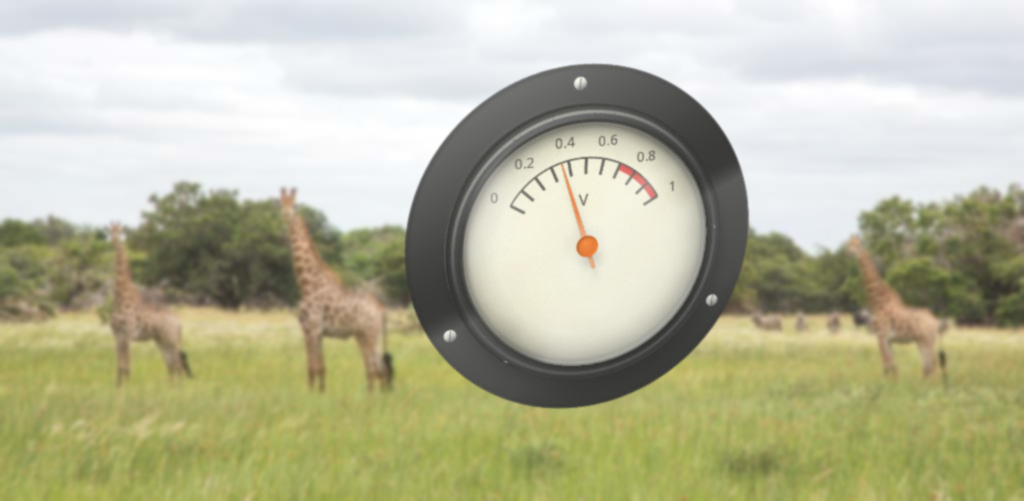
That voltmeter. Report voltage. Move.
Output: 0.35 V
